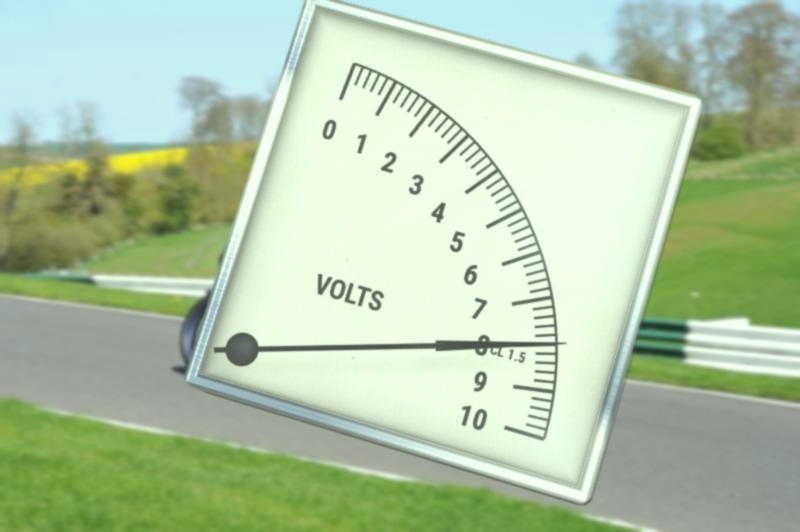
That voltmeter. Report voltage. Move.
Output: 8 V
